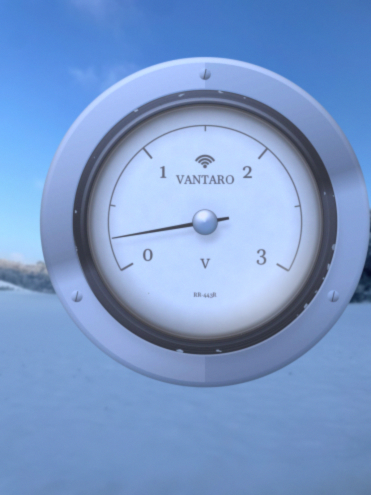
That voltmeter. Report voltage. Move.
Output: 0.25 V
